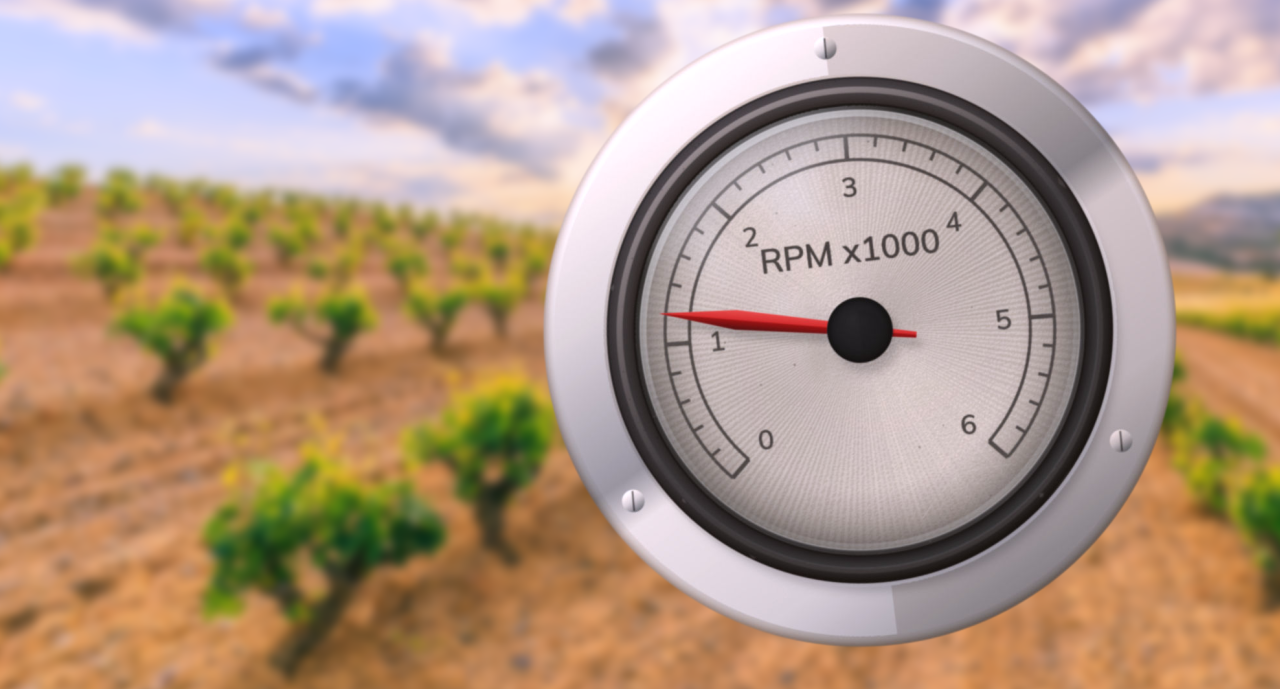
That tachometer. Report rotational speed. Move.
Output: 1200 rpm
